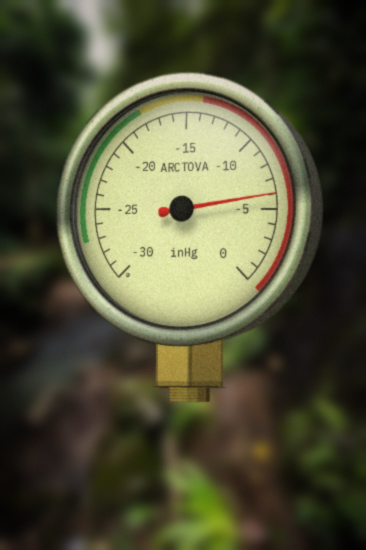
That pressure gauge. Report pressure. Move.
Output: -6 inHg
